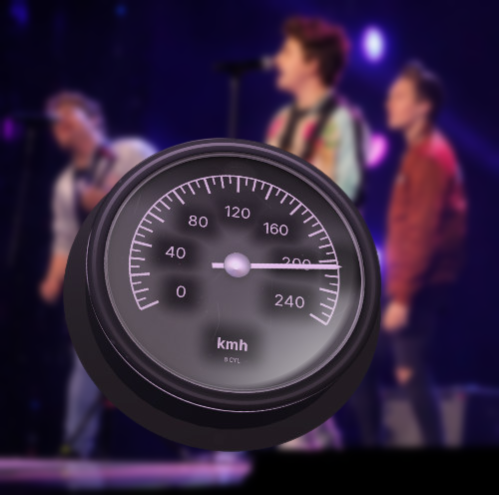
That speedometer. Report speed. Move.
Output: 205 km/h
